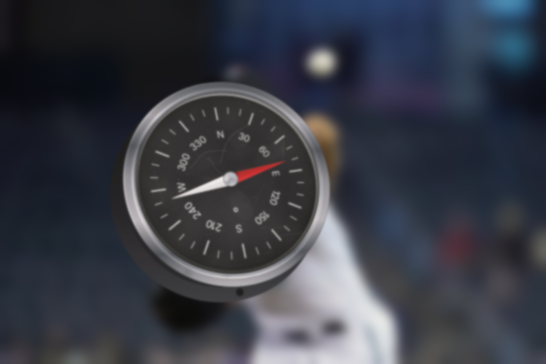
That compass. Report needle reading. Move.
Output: 80 °
